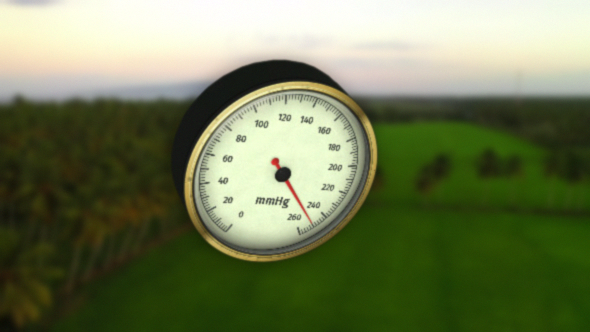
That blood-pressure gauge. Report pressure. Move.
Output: 250 mmHg
